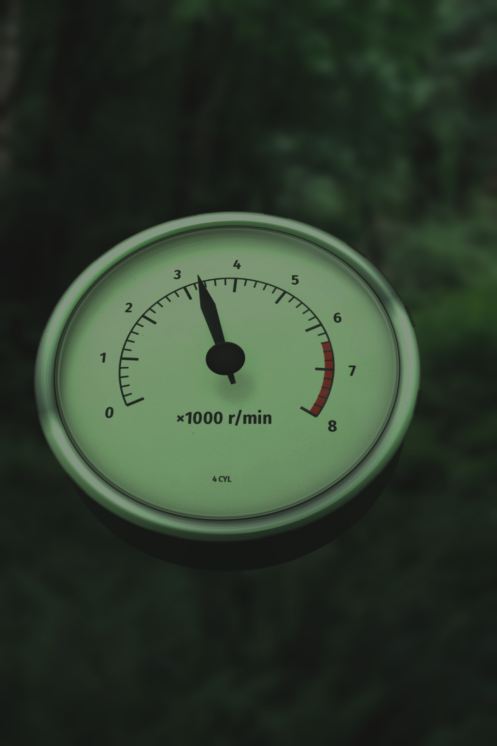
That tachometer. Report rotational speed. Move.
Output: 3300 rpm
